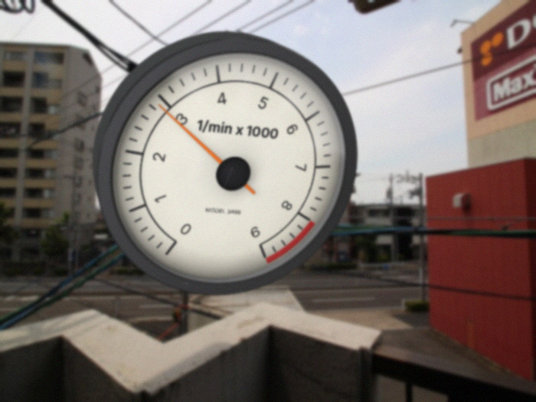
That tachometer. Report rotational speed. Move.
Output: 2900 rpm
